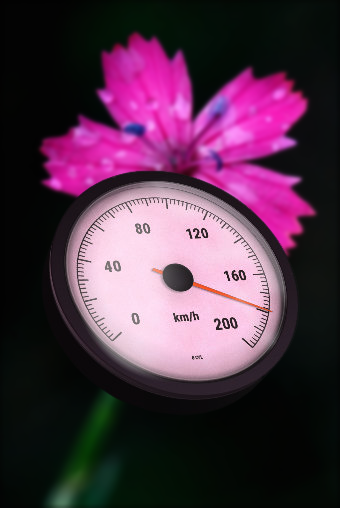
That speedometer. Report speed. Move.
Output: 180 km/h
